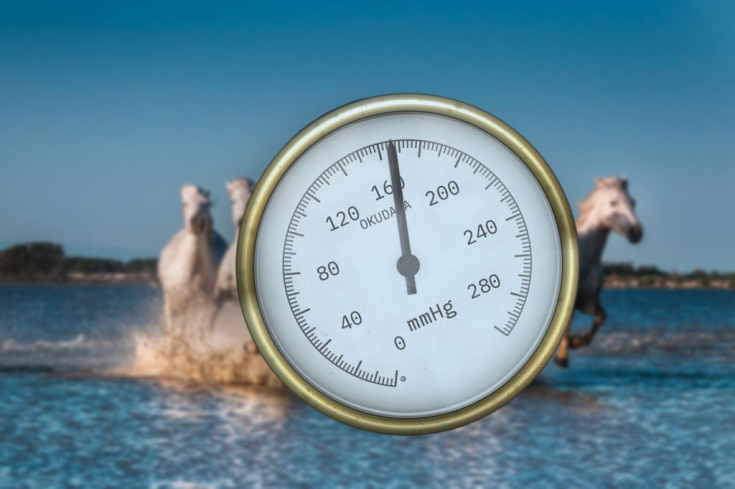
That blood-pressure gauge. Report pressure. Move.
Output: 166 mmHg
